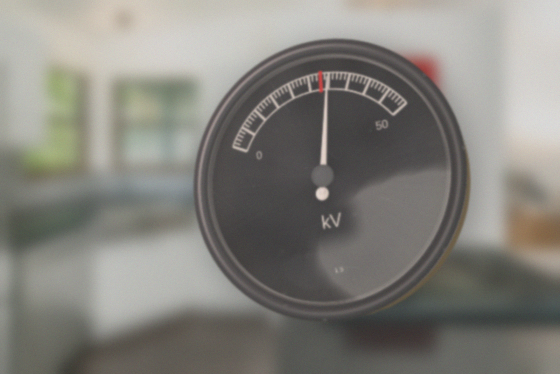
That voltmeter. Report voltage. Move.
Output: 30 kV
